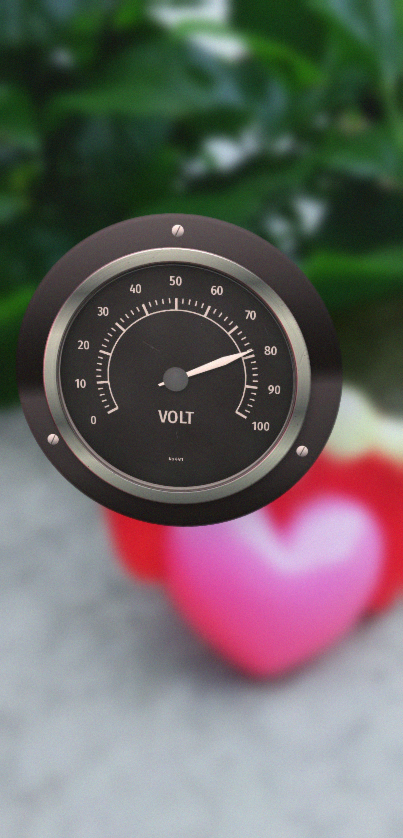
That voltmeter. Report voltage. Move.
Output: 78 V
